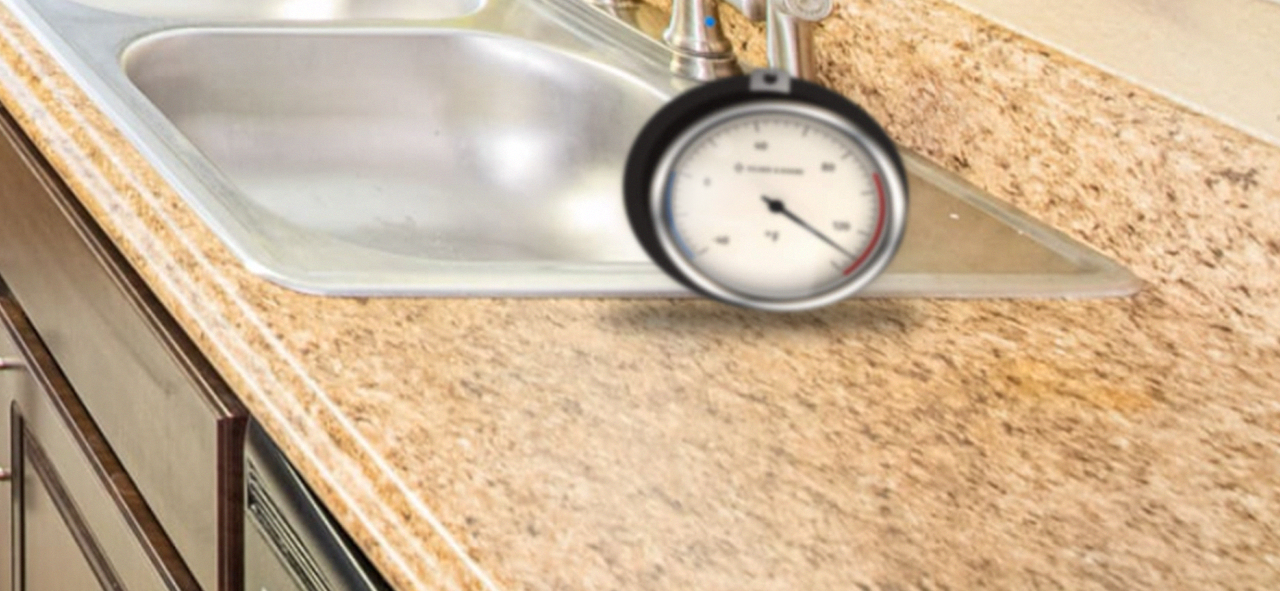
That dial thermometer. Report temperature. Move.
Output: 132 °F
